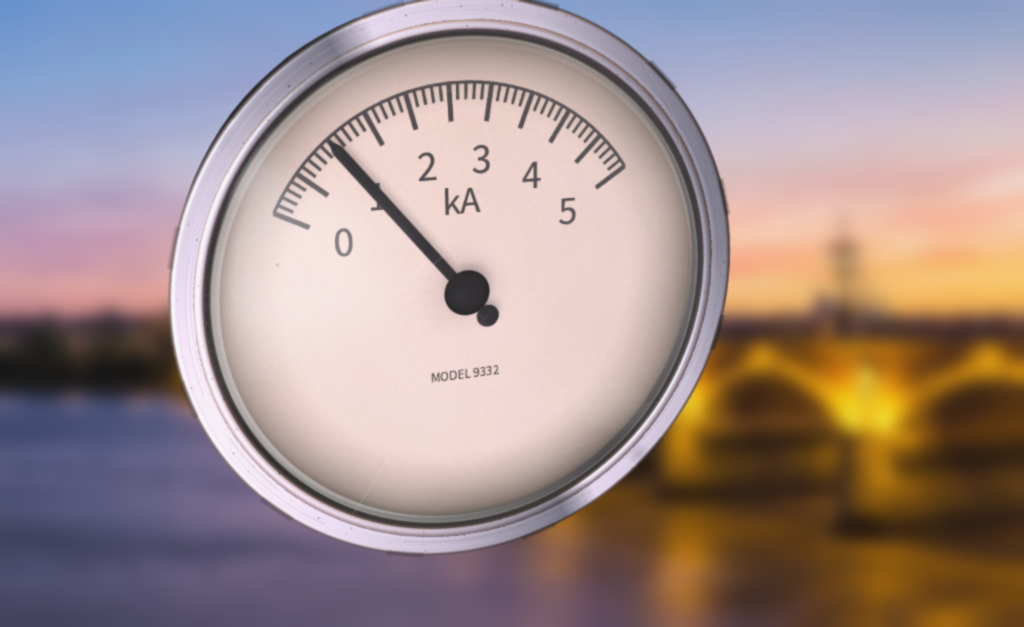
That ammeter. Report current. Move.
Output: 1 kA
